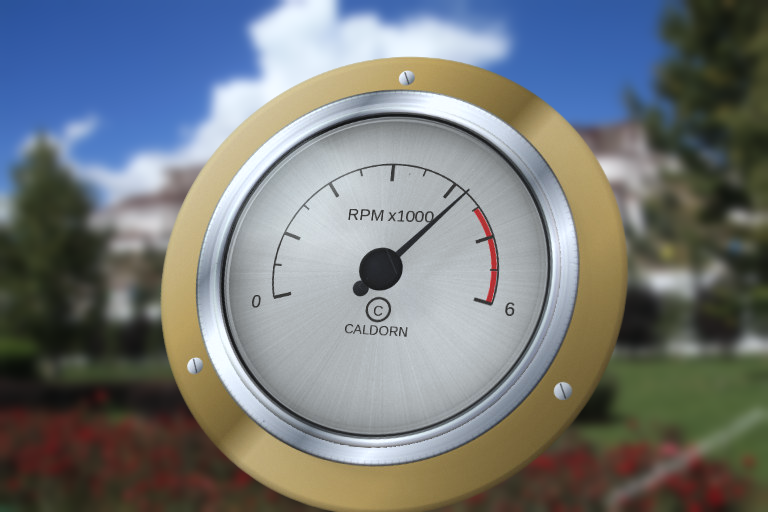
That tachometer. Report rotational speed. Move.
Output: 4250 rpm
